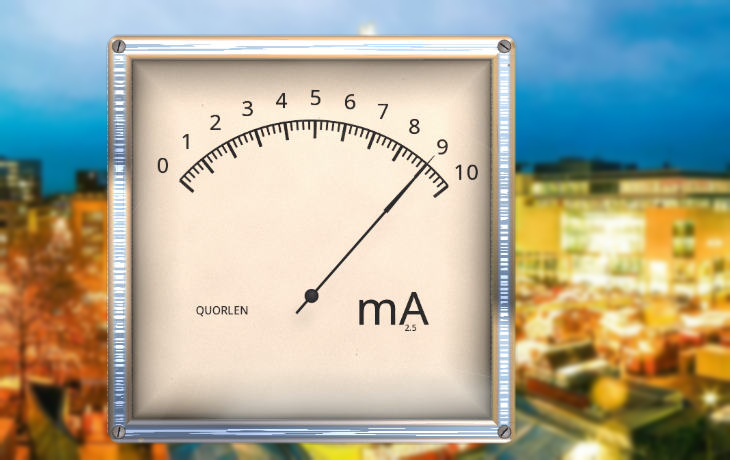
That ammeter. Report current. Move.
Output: 9 mA
